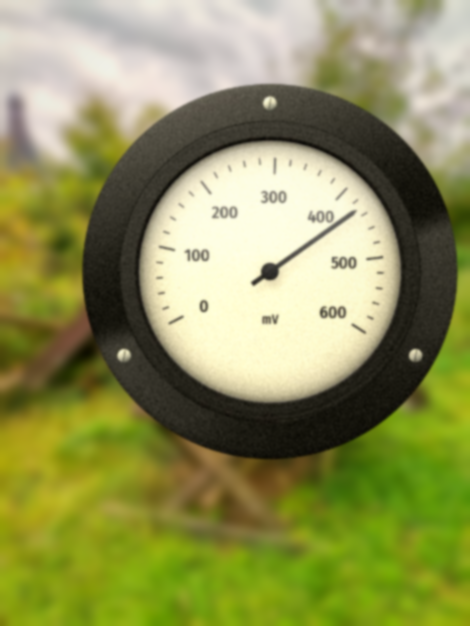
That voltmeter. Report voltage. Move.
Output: 430 mV
